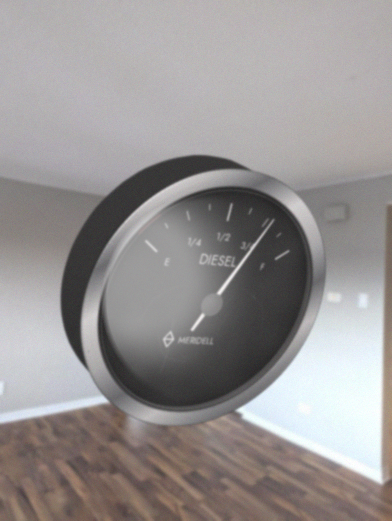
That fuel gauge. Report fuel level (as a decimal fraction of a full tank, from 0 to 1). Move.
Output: 0.75
